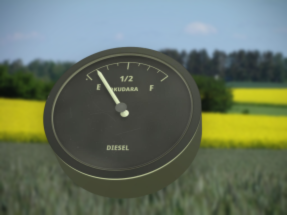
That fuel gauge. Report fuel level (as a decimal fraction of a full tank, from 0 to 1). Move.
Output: 0.125
